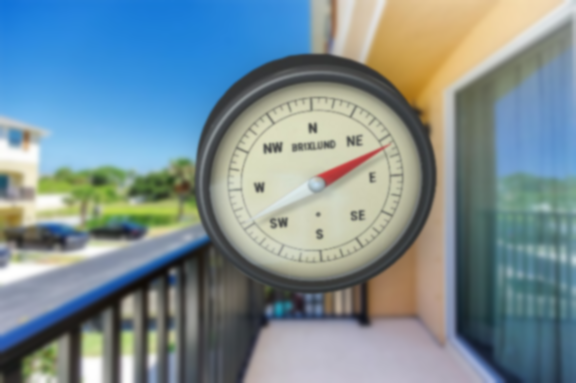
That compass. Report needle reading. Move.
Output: 65 °
